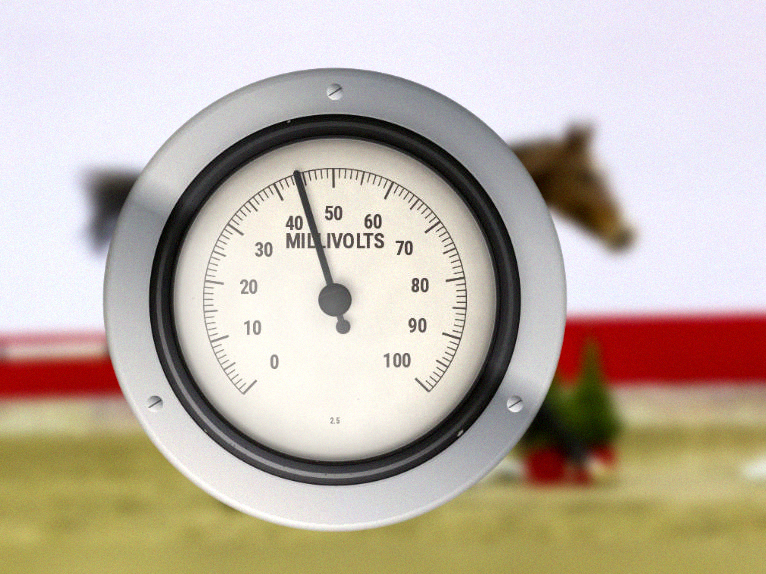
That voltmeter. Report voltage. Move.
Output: 44 mV
